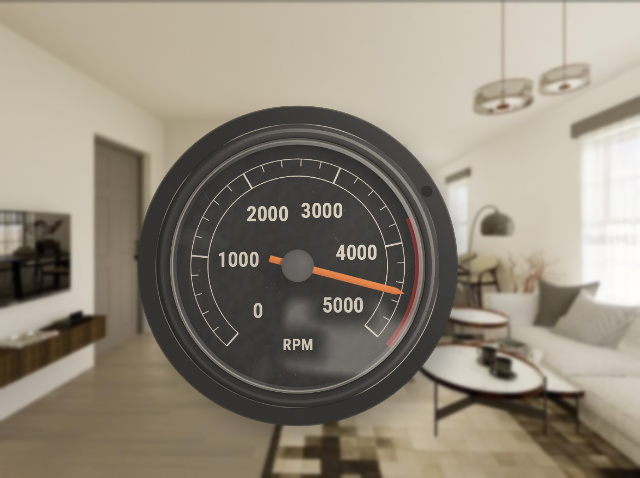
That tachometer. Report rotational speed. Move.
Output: 4500 rpm
